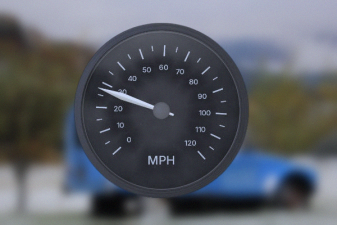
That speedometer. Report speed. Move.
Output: 27.5 mph
